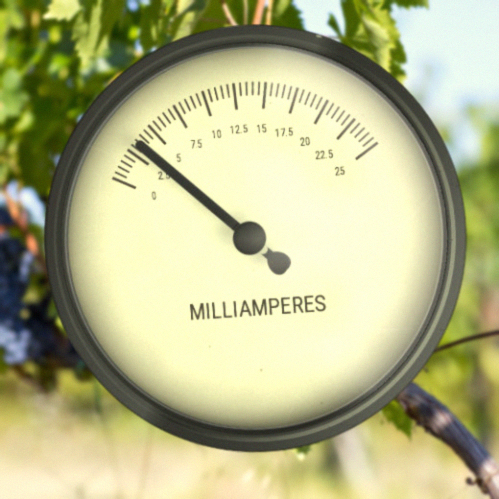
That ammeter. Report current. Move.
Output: 3.5 mA
